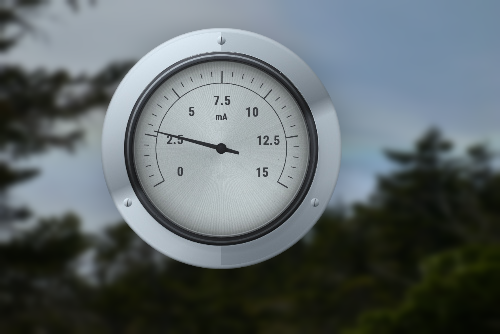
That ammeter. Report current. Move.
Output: 2.75 mA
